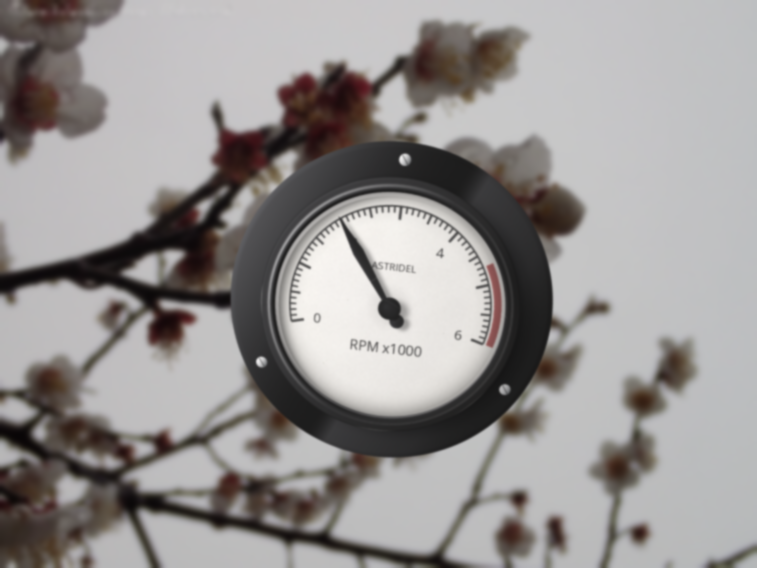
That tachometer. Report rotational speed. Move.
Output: 2000 rpm
